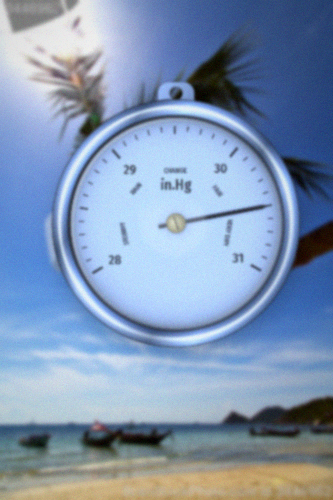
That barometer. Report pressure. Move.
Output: 30.5 inHg
